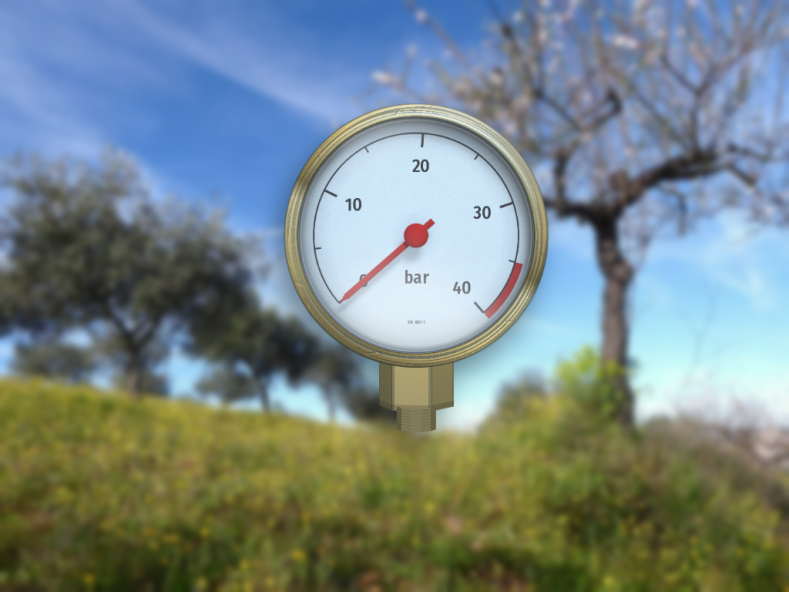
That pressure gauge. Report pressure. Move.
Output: 0 bar
